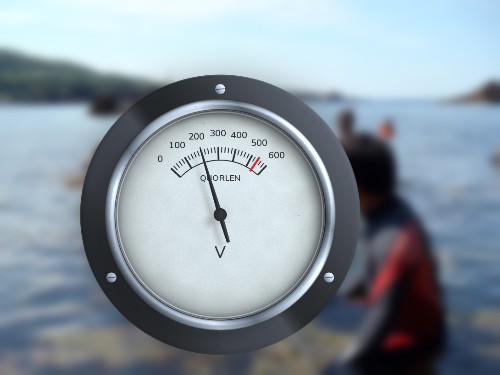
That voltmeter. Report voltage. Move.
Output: 200 V
